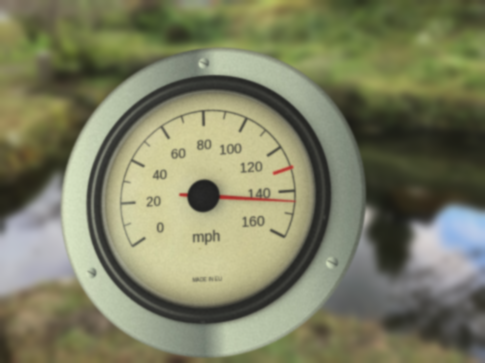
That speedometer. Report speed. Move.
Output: 145 mph
